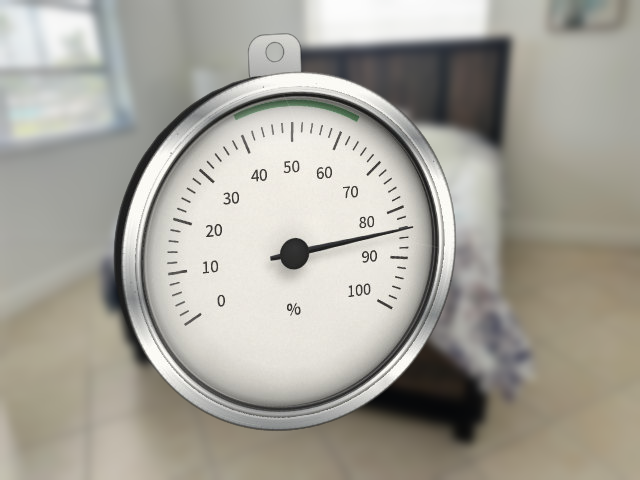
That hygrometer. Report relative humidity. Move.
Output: 84 %
